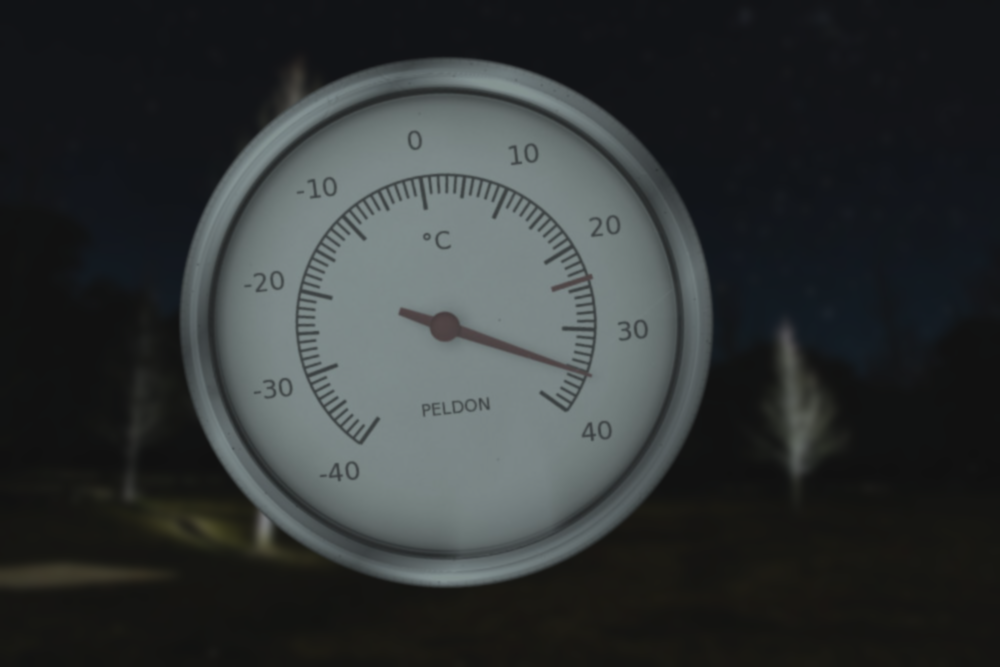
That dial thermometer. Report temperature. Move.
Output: 35 °C
